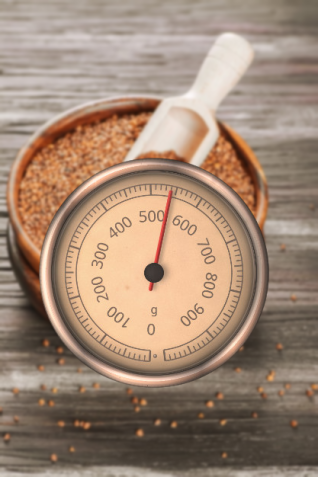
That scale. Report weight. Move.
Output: 540 g
